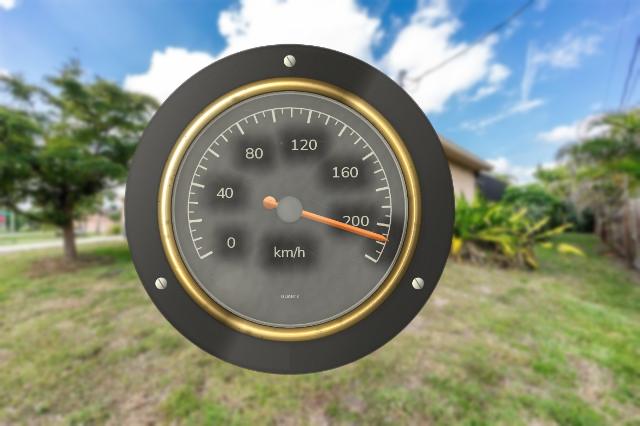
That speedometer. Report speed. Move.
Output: 207.5 km/h
